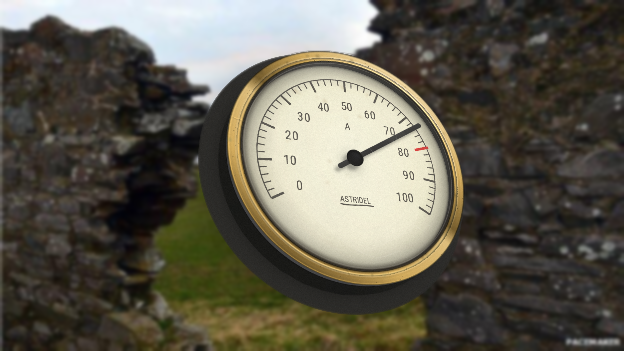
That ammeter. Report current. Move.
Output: 74 A
